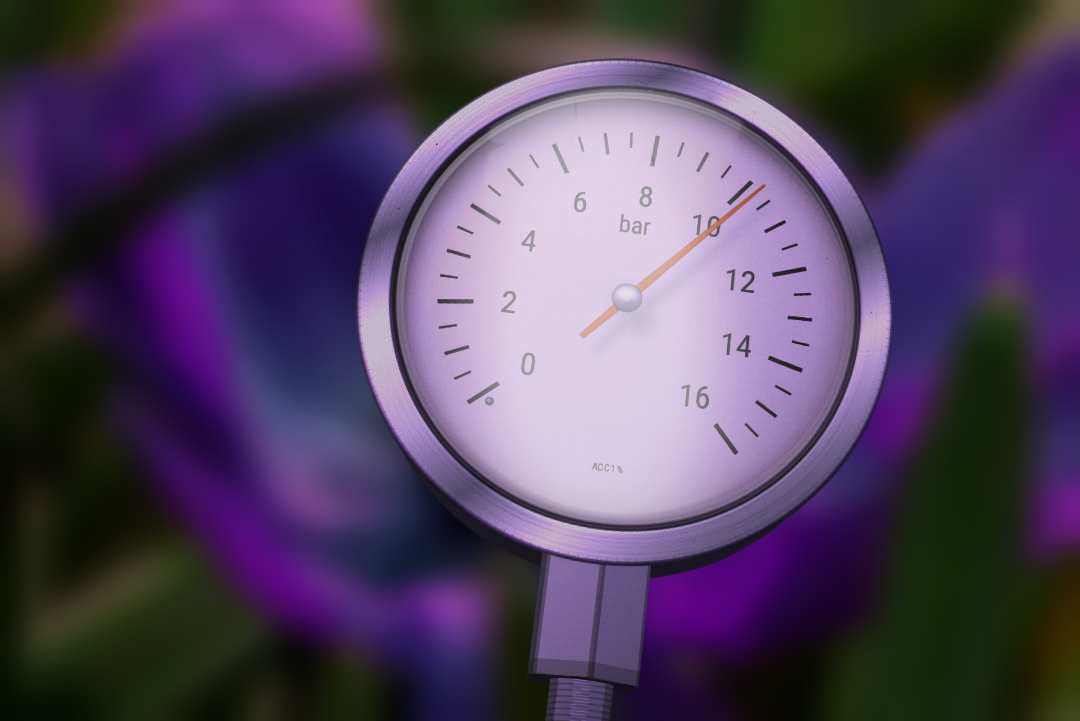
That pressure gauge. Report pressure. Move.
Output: 10.25 bar
